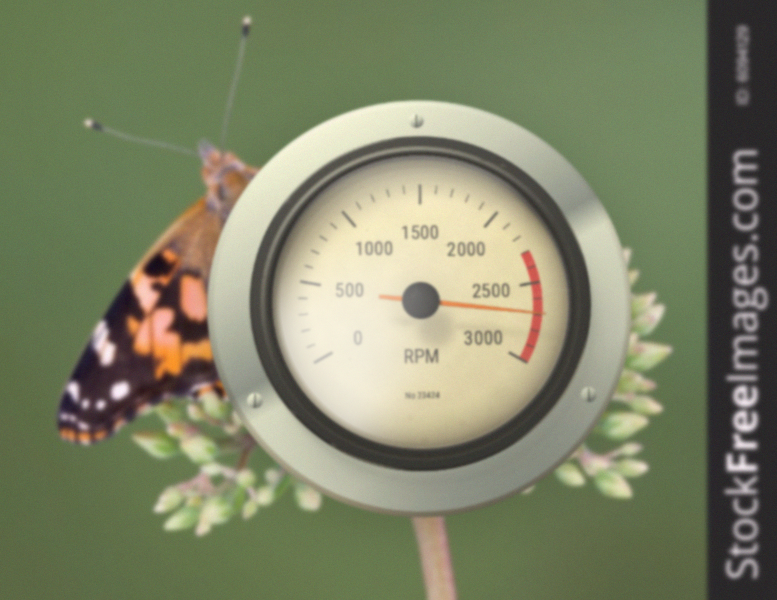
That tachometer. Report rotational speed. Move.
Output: 2700 rpm
